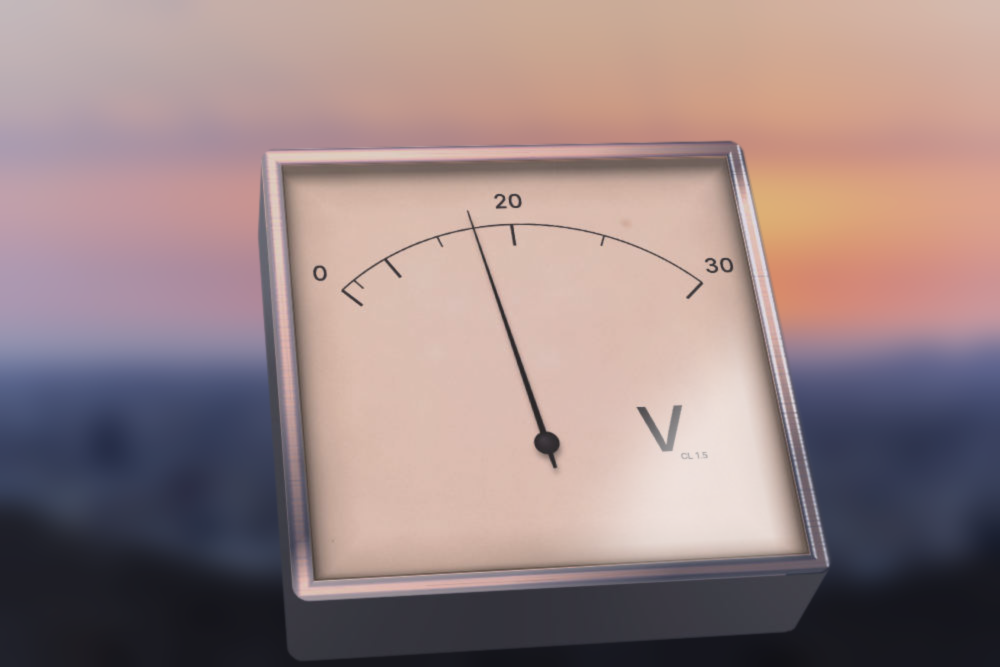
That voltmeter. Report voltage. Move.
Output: 17.5 V
